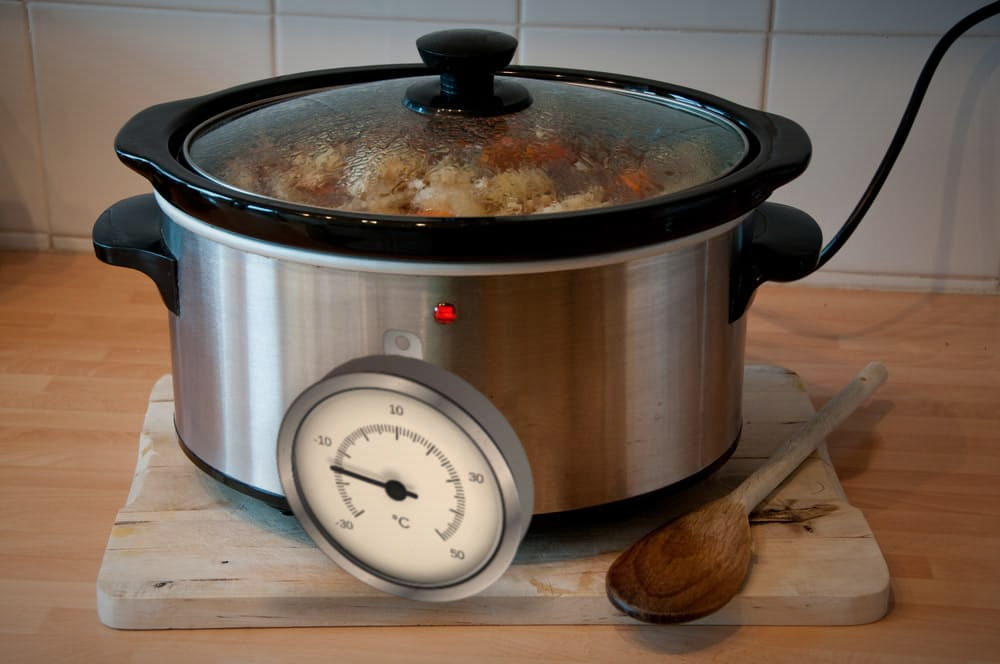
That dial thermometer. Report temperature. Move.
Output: -15 °C
